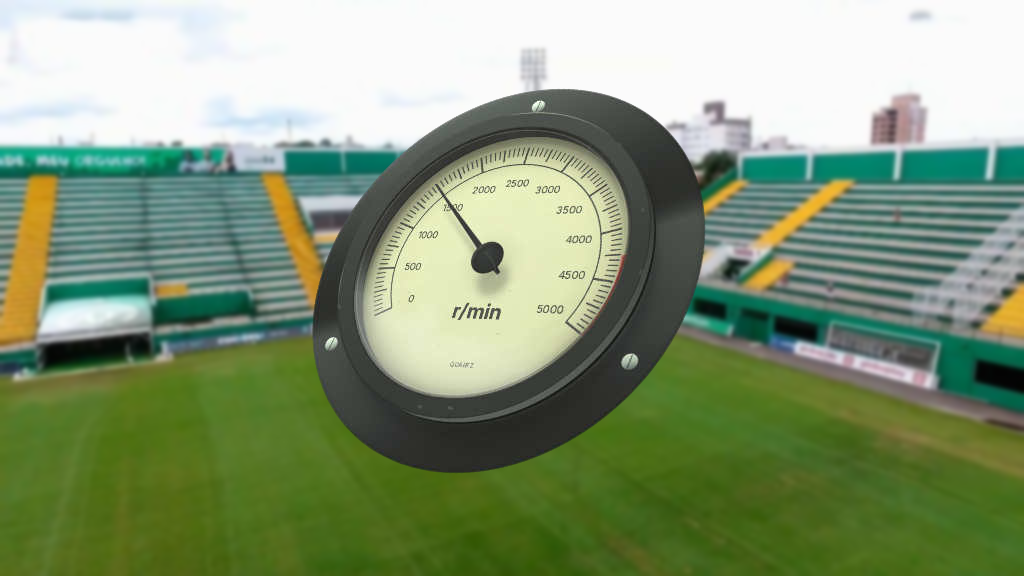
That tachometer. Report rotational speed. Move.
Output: 1500 rpm
